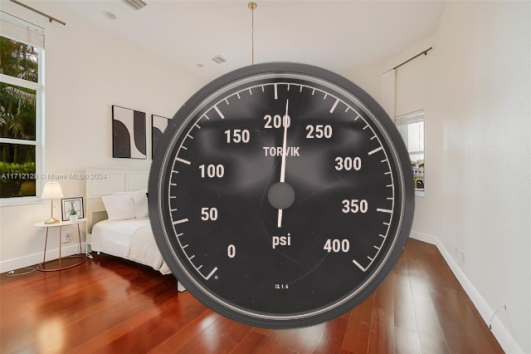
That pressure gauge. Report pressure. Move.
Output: 210 psi
